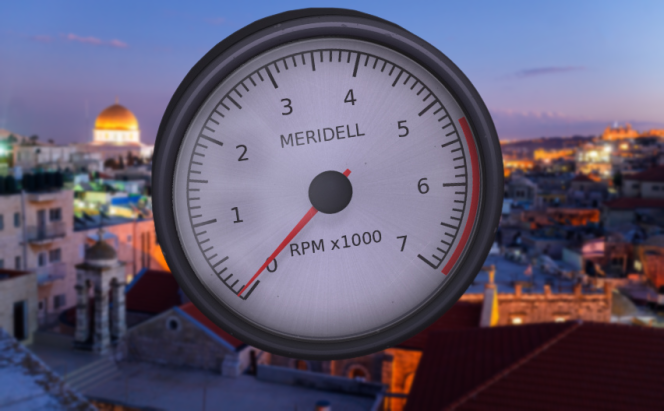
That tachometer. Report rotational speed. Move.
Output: 100 rpm
